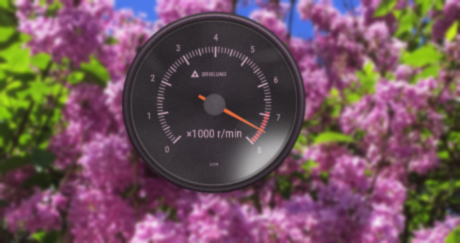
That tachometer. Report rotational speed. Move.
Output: 7500 rpm
